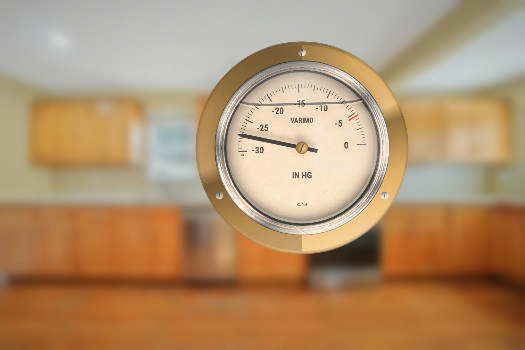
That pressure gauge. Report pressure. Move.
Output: -27.5 inHg
